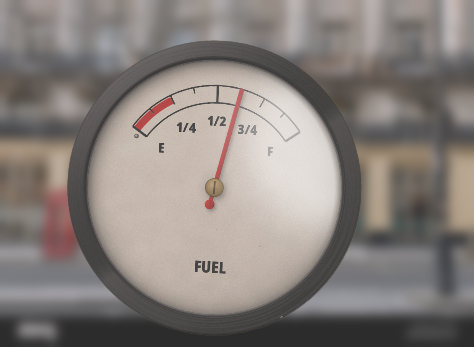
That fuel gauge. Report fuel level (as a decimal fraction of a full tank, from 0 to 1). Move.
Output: 0.625
